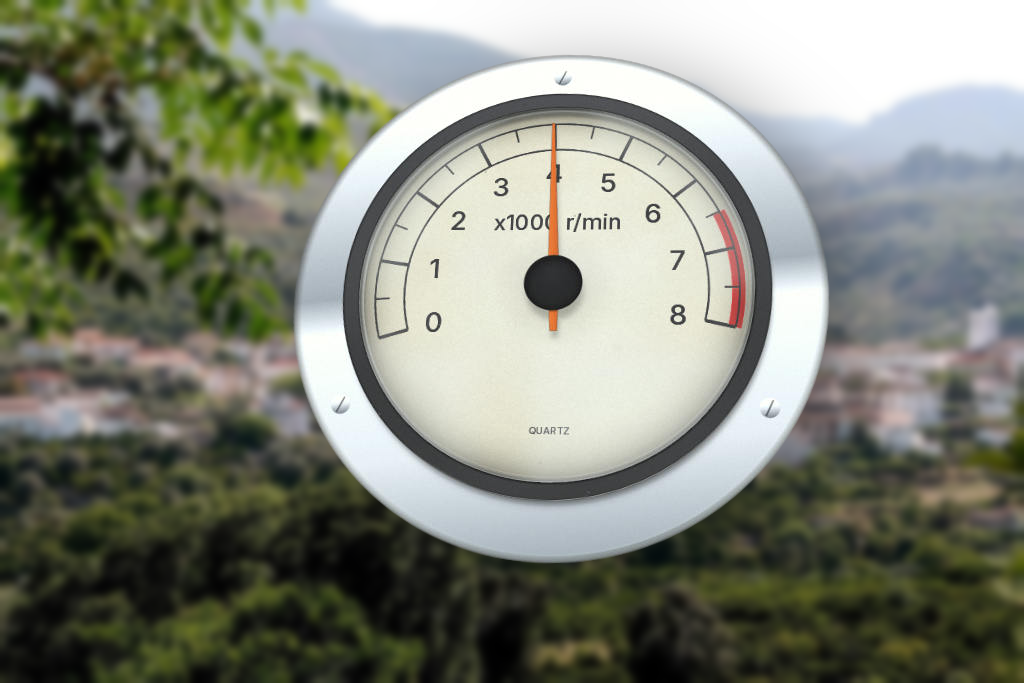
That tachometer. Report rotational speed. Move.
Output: 4000 rpm
